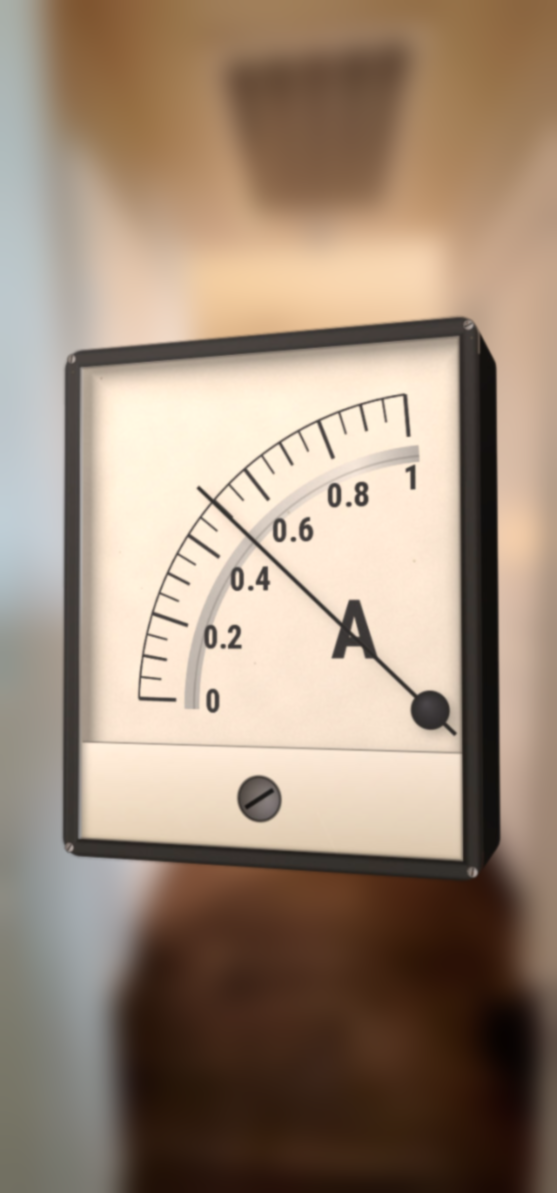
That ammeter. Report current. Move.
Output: 0.5 A
